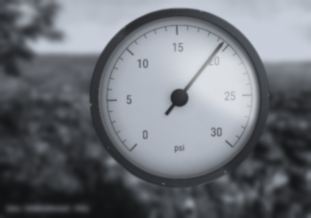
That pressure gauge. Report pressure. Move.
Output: 19.5 psi
